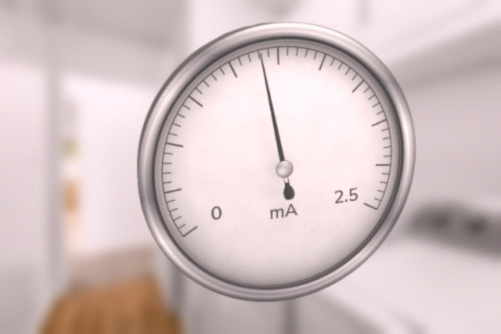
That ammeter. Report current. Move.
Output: 1.15 mA
